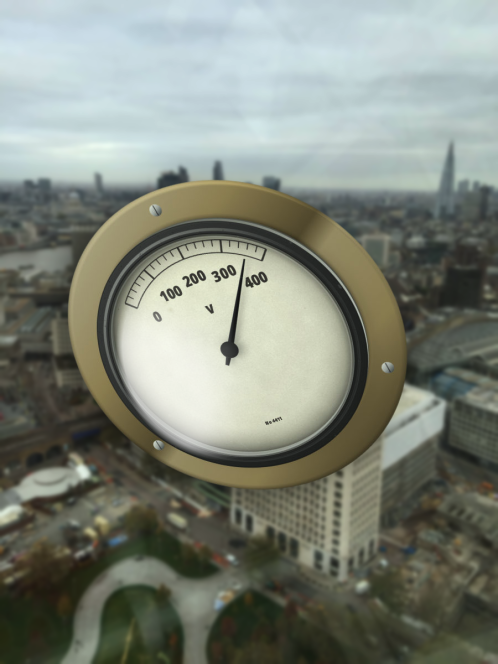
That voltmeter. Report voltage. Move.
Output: 360 V
